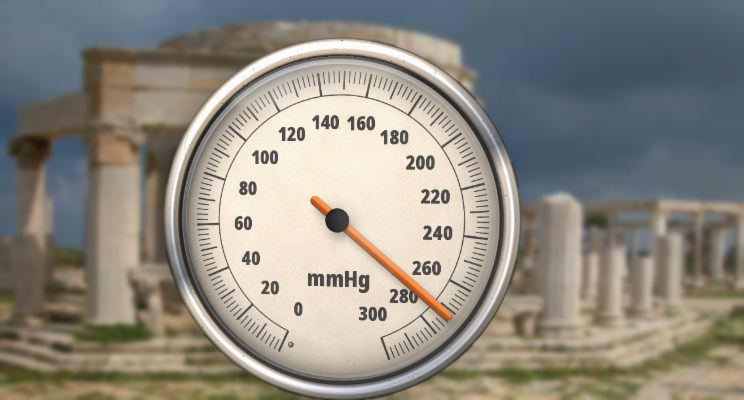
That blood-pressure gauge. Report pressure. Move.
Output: 272 mmHg
